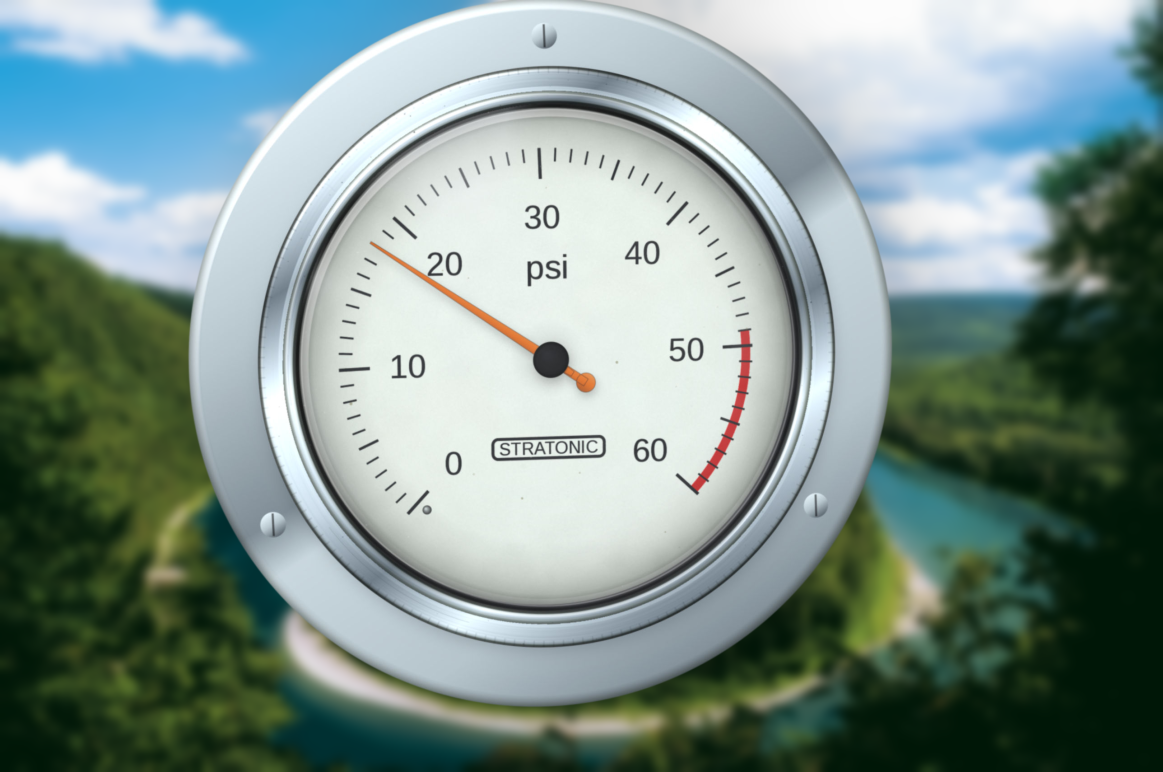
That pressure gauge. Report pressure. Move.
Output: 18 psi
